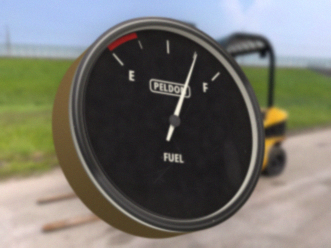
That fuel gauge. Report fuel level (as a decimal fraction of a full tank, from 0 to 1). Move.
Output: 0.75
